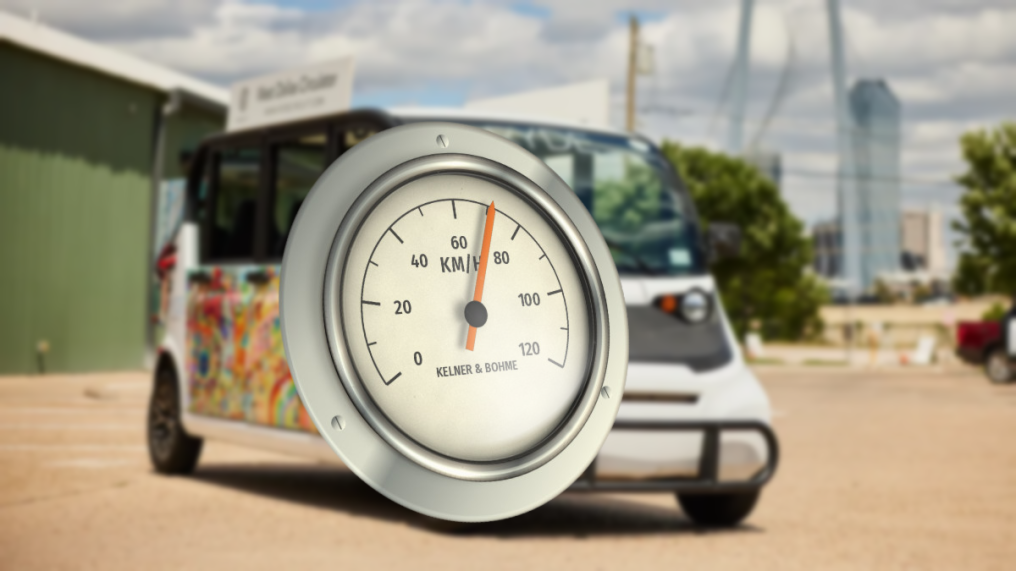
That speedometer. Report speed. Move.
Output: 70 km/h
